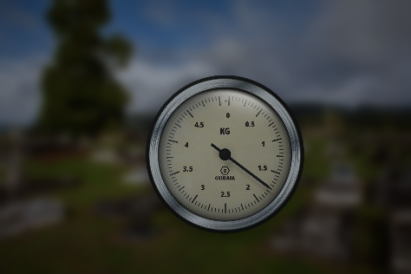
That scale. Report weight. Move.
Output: 1.75 kg
